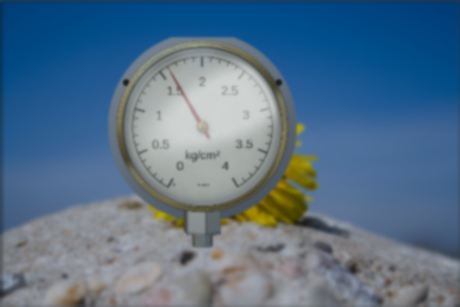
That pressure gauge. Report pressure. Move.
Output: 1.6 kg/cm²
